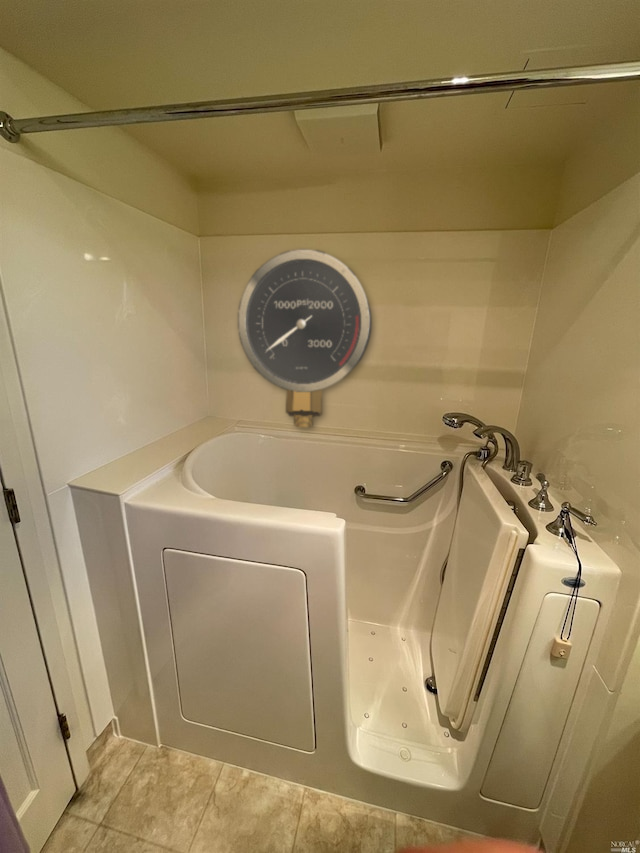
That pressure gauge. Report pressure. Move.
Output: 100 psi
